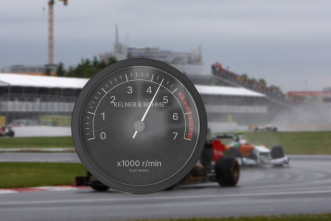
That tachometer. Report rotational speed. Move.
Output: 4400 rpm
